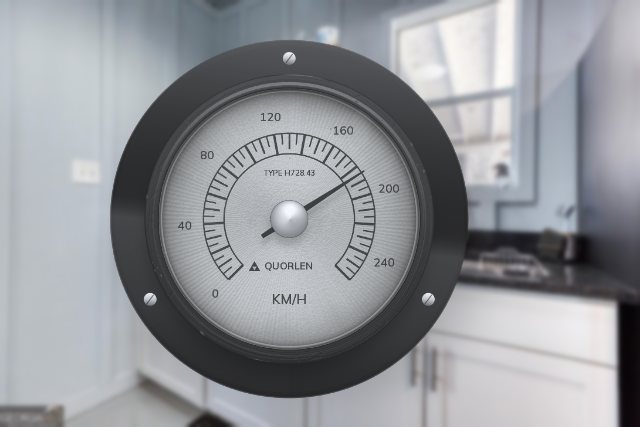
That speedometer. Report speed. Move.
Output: 185 km/h
